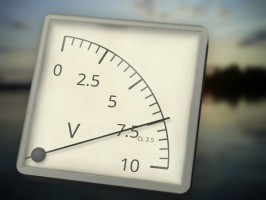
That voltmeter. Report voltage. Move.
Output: 7.5 V
